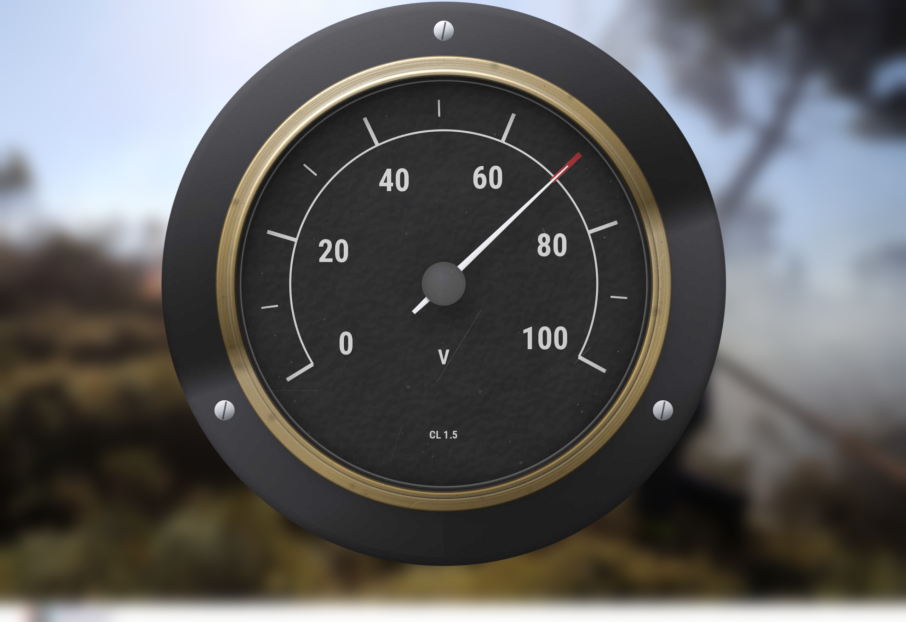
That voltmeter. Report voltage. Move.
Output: 70 V
